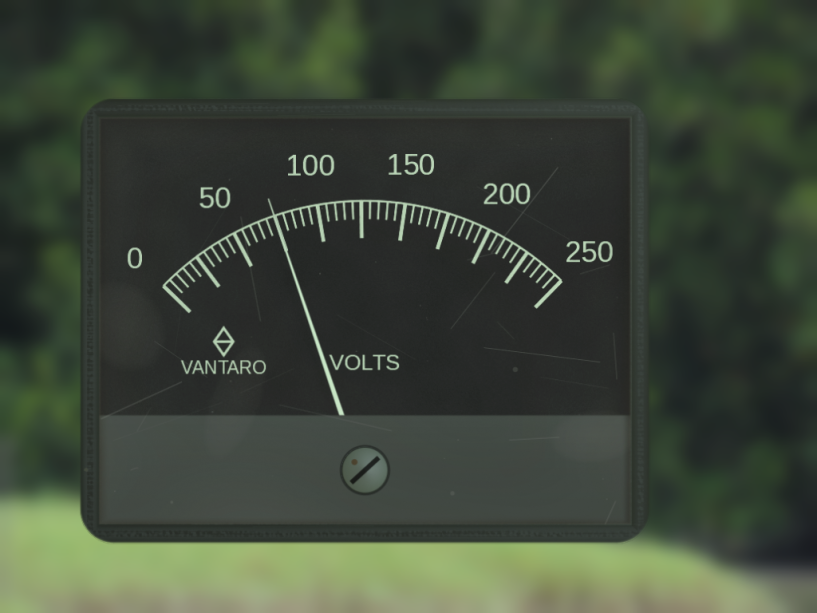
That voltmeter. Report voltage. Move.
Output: 75 V
